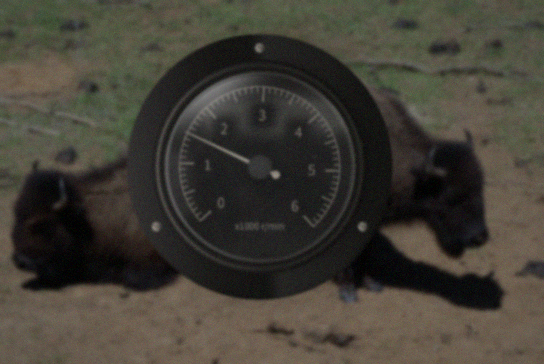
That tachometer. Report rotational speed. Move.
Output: 1500 rpm
